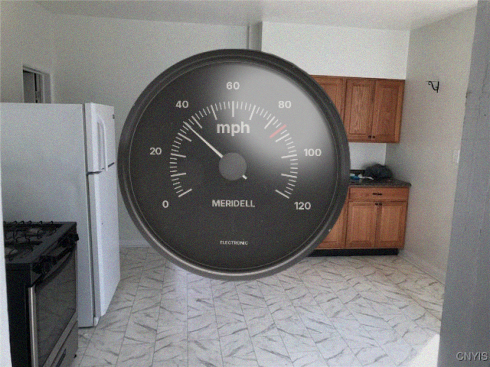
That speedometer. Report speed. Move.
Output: 36 mph
